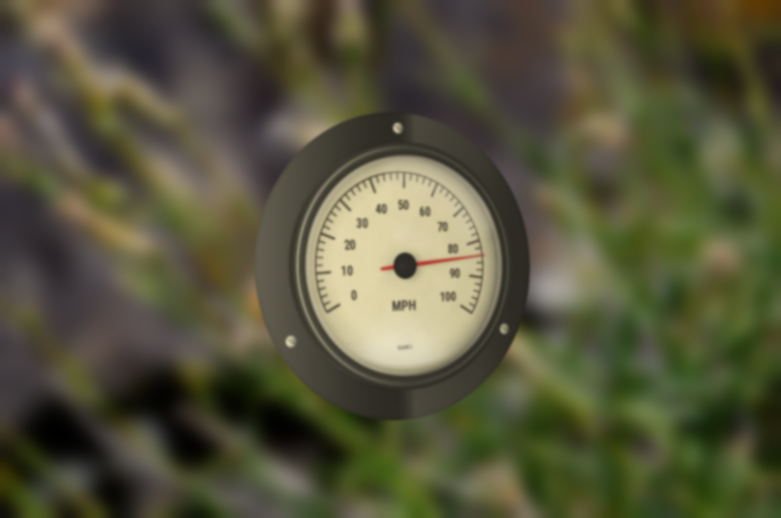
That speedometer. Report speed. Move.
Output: 84 mph
